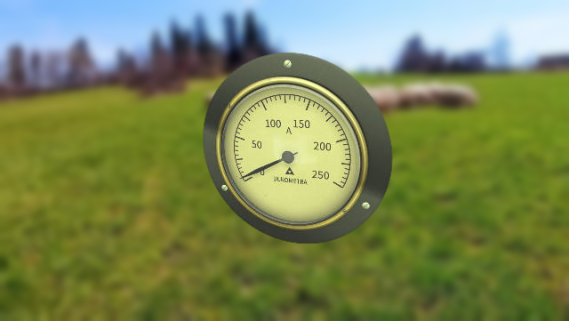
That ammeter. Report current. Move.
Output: 5 A
